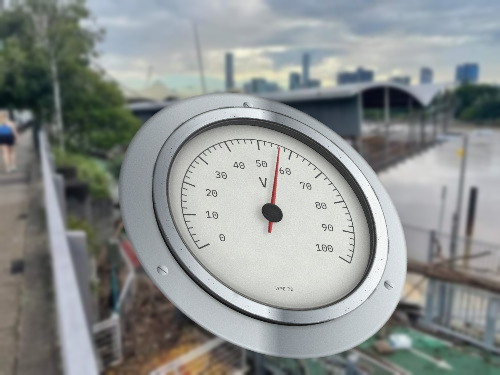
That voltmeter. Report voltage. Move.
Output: 56 V
